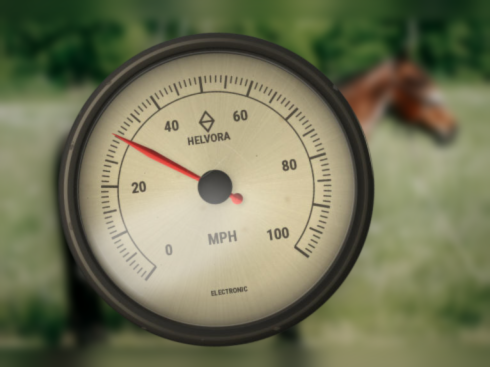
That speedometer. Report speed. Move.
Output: 30 mph
